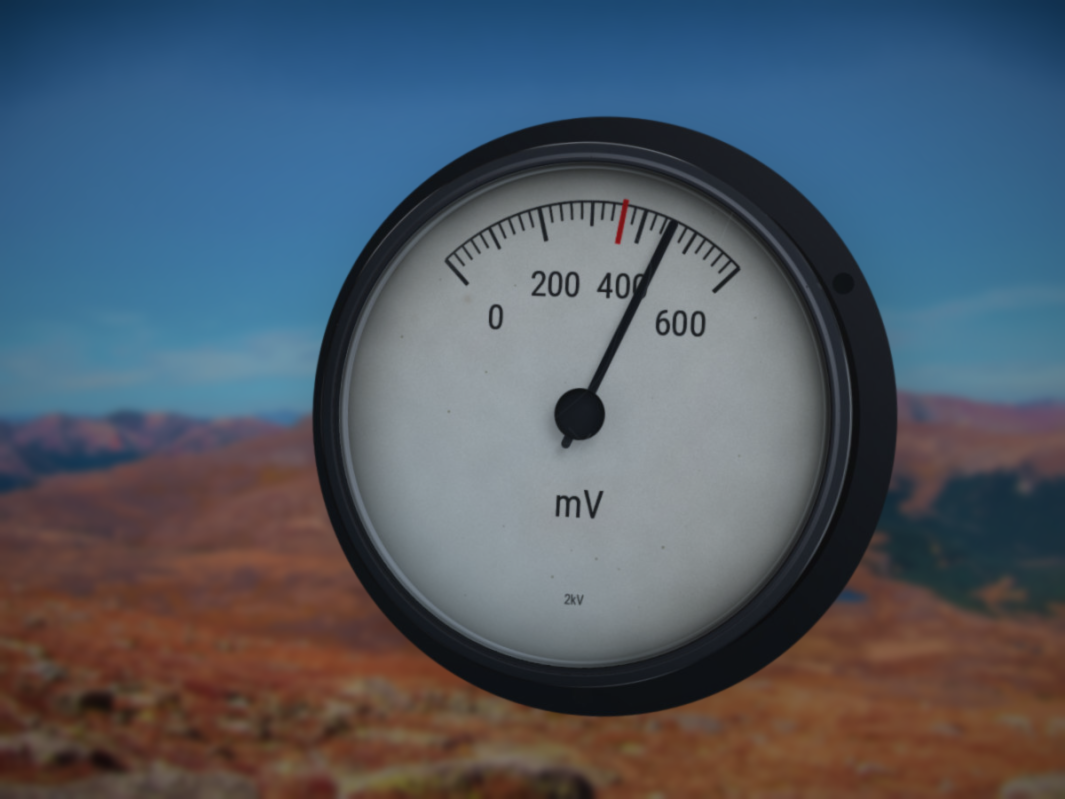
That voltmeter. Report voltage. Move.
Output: 460 mV
